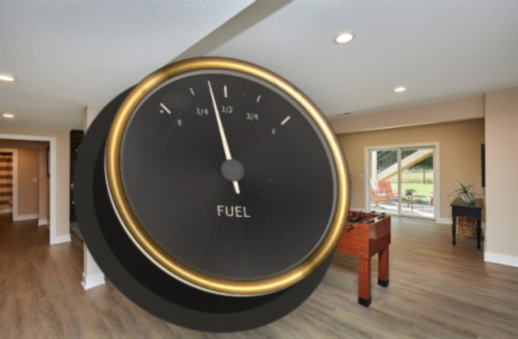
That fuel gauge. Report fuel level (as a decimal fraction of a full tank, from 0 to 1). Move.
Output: 0.375
